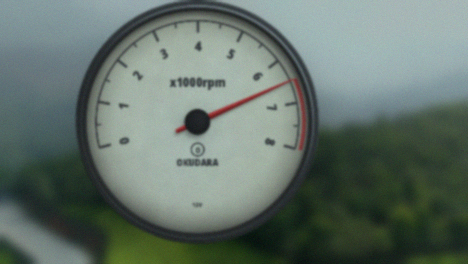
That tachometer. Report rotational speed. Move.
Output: 6500 rpm
